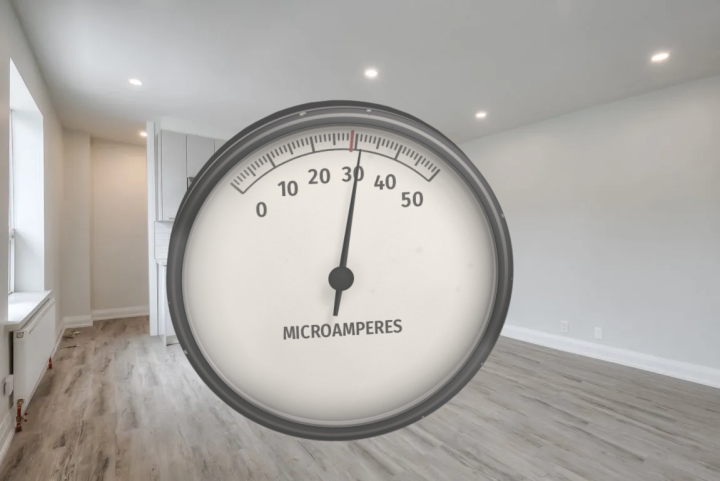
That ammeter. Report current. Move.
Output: 31 µA
